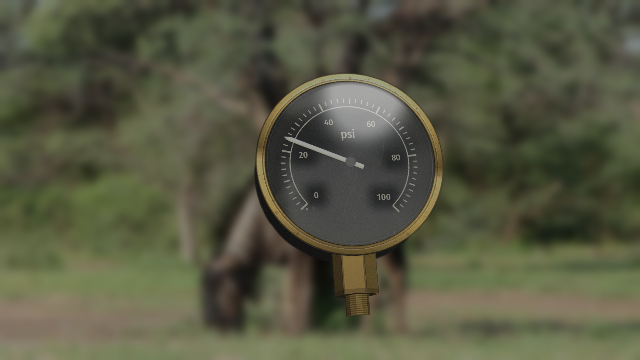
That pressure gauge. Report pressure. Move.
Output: 24 psi
